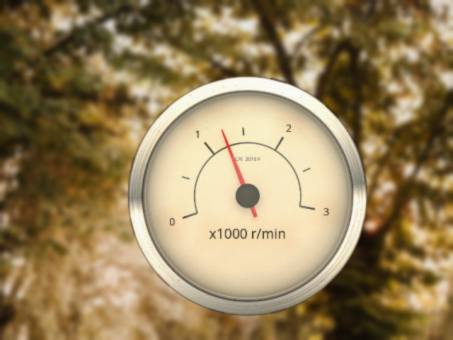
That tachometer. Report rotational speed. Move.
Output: 1250 rpm
